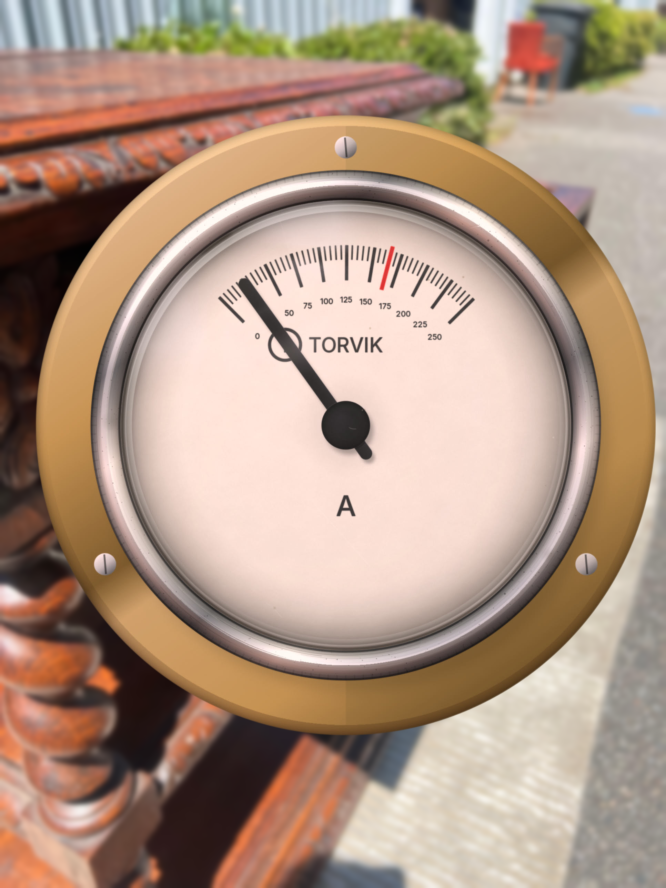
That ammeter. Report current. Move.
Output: 25 A
